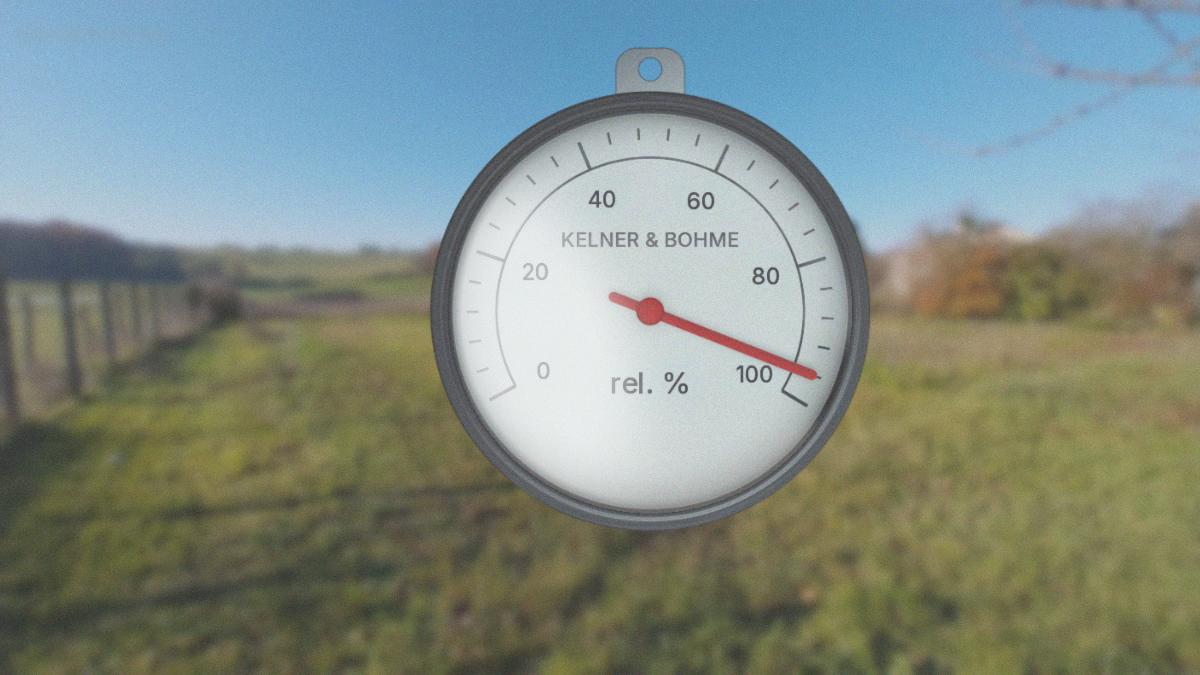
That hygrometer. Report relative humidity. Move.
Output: 96 %
